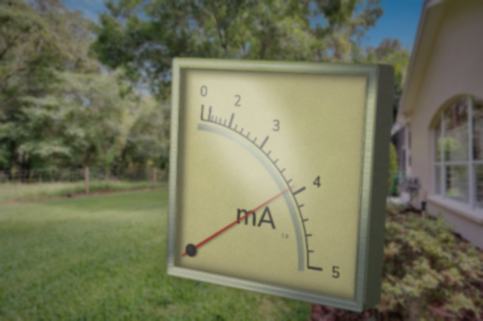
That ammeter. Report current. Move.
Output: 3.9 mA
